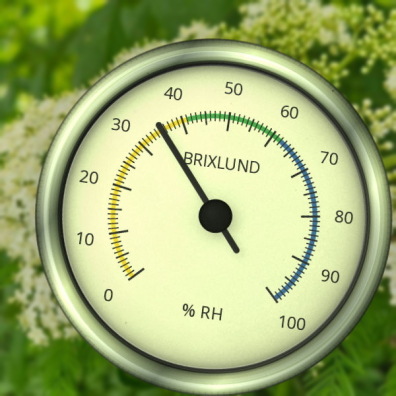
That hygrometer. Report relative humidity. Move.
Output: 35 %
